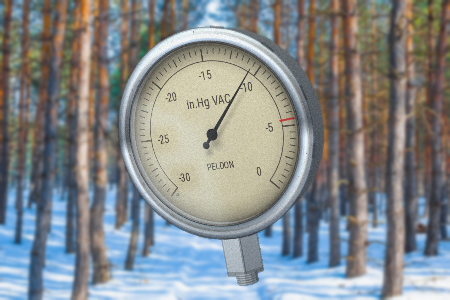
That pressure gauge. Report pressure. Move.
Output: -10.5 inHg
